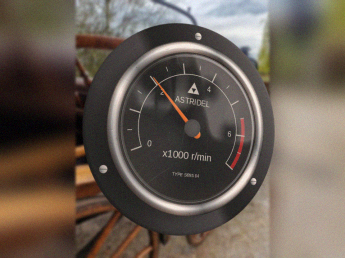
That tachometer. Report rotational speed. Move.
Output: 2000 rpm
